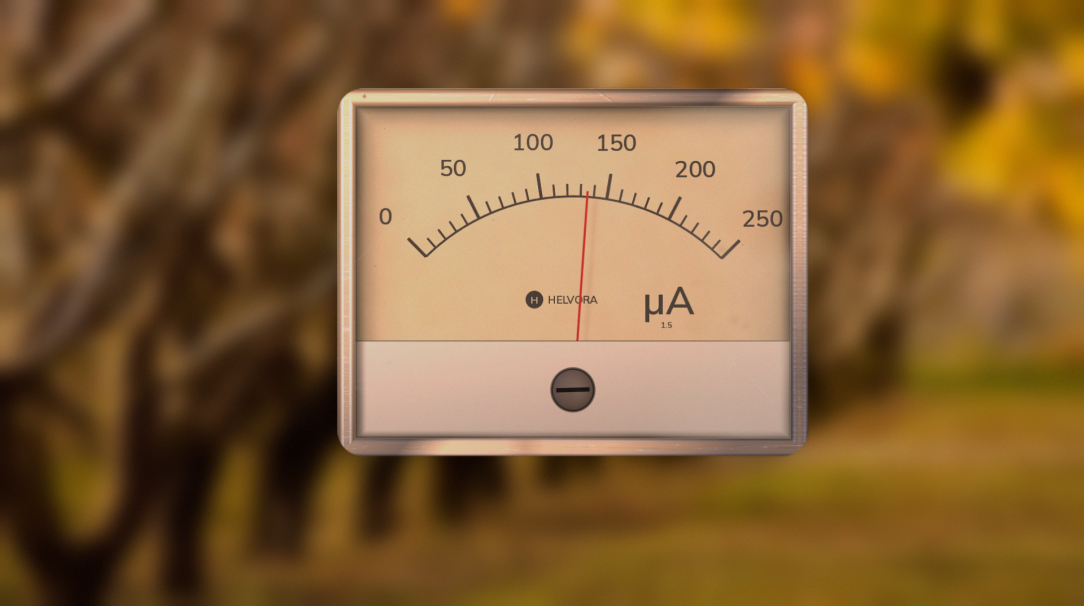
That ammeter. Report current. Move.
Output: 135 µA
